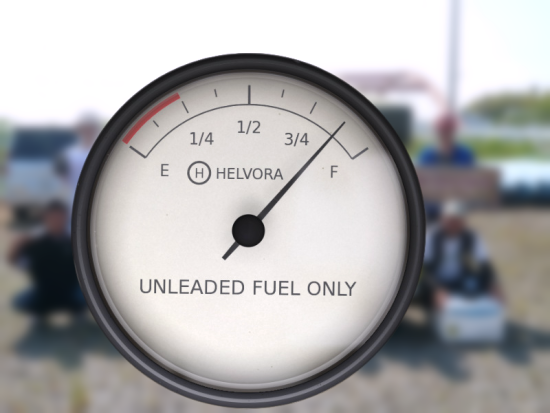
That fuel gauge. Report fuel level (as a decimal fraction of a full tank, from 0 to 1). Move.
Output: 0.875
